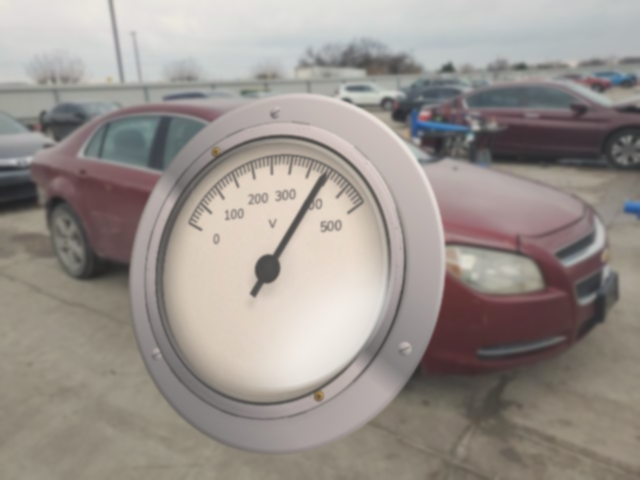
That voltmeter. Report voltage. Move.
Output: 400 V
